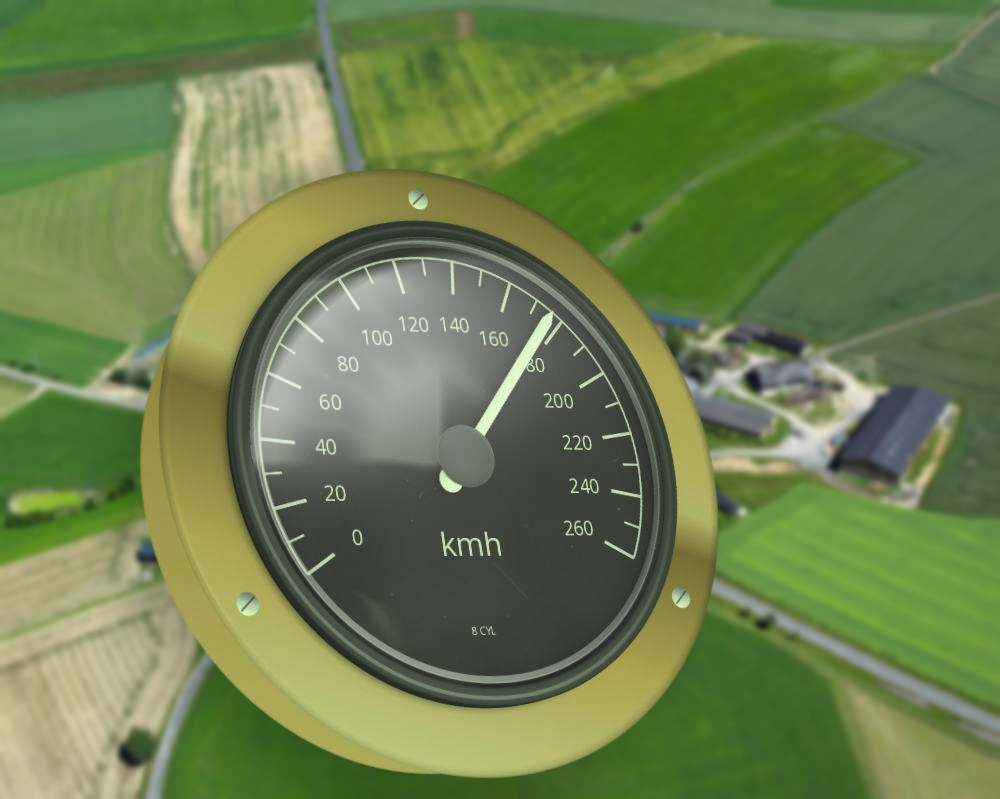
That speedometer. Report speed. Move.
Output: 175 km/h
